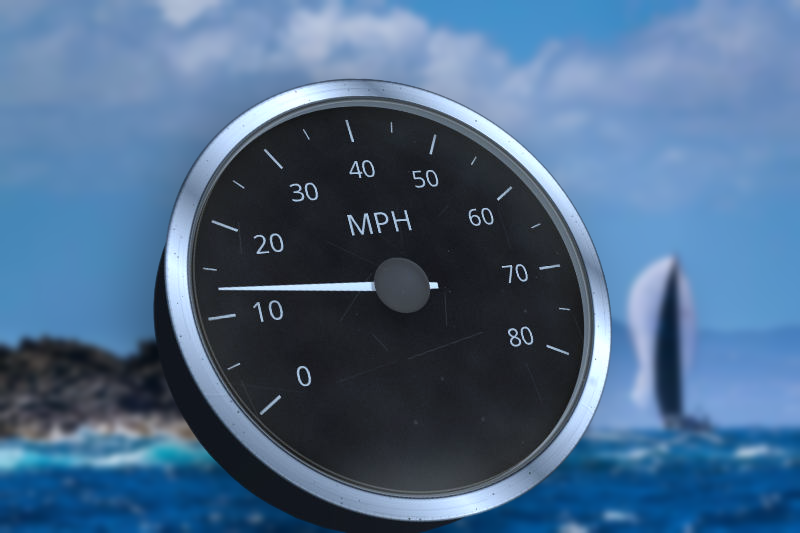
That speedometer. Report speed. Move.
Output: 12.5 mph
